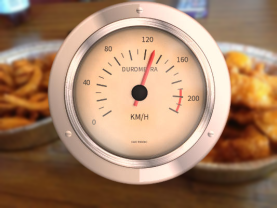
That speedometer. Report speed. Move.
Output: 130 km/h
